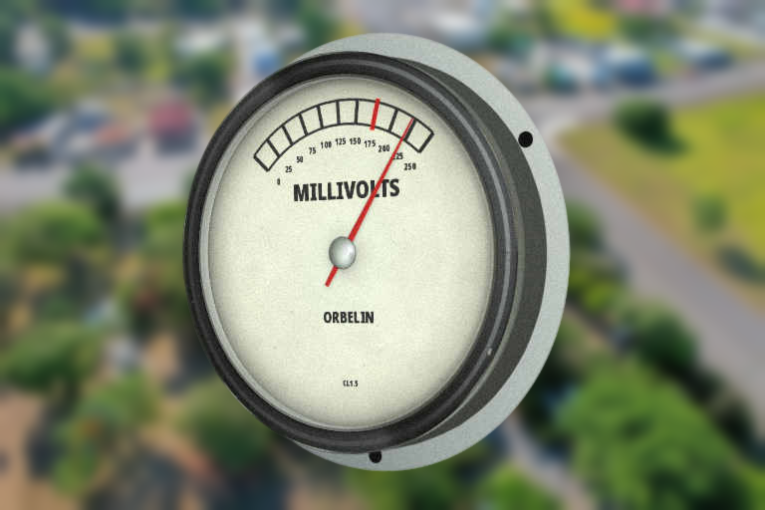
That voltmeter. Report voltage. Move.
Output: 225 mV
